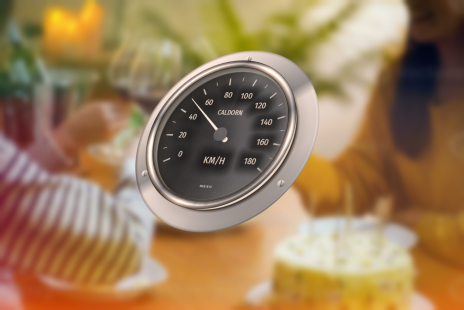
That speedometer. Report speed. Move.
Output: 50 km/h
